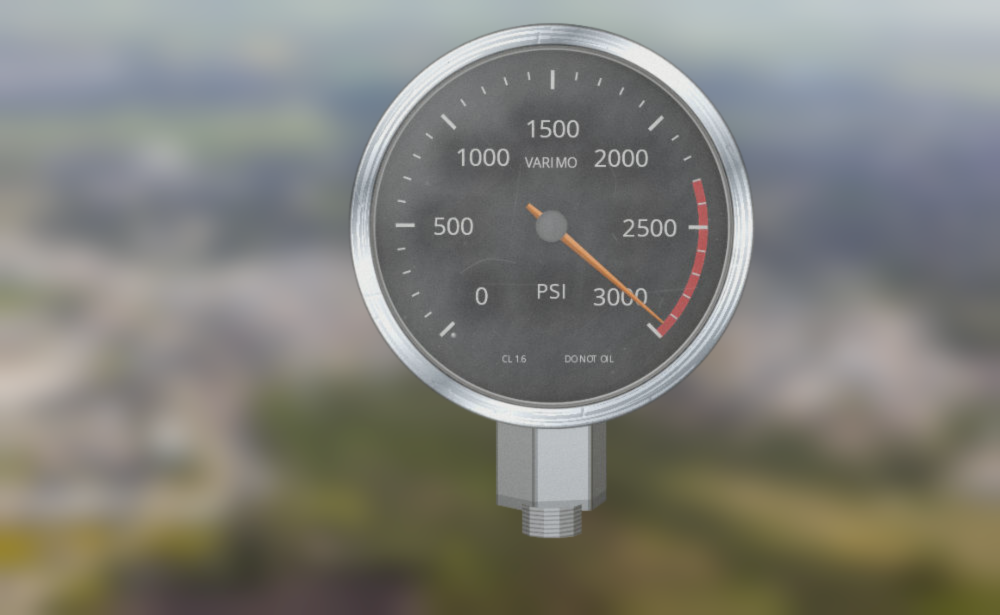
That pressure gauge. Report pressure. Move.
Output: 2950 psi
